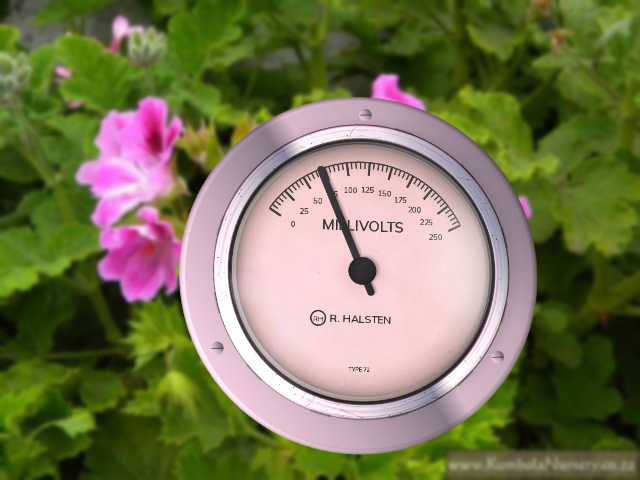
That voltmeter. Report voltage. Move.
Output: 70 mV
